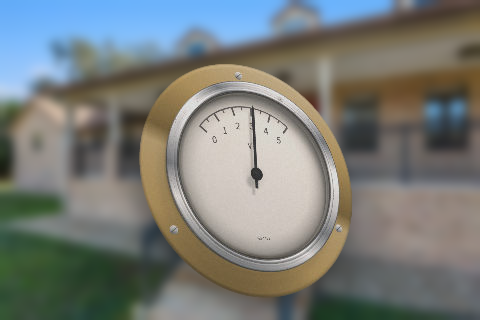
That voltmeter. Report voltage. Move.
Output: 3 V
